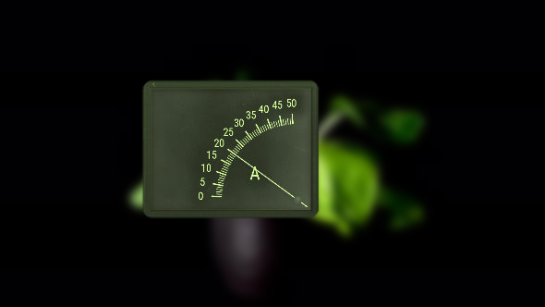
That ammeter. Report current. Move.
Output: 20 A
